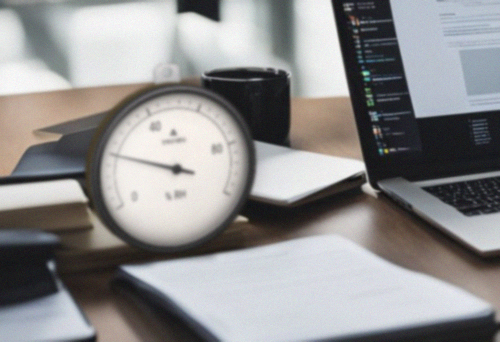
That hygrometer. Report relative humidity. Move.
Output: 20 %
